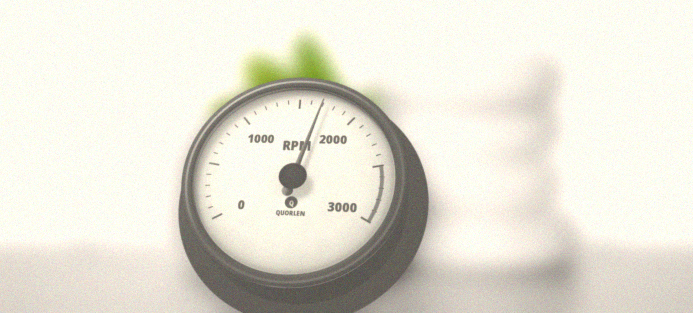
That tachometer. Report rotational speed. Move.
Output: 1700 rpm
